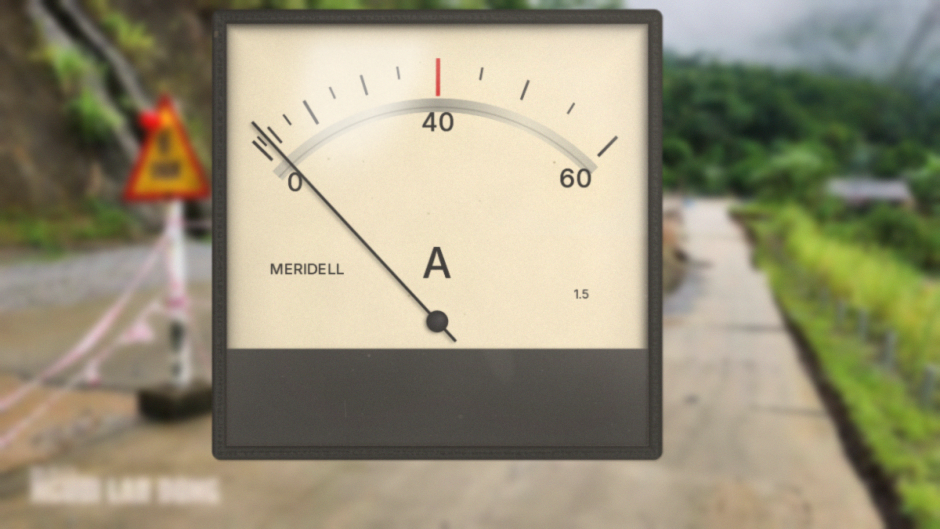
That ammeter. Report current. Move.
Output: 7.5 A
